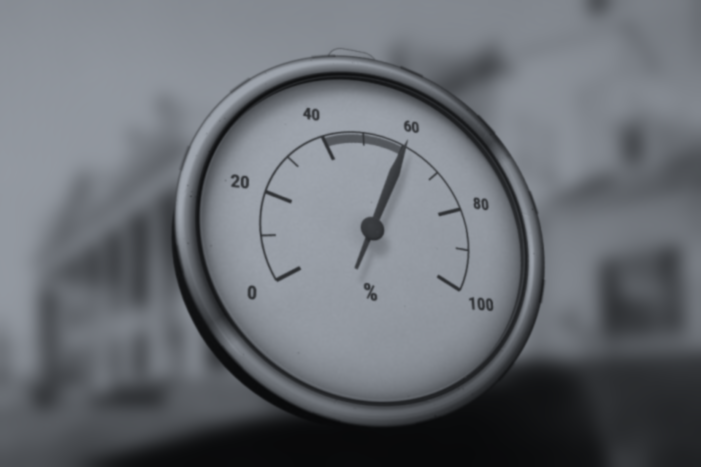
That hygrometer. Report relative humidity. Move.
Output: 60 %
